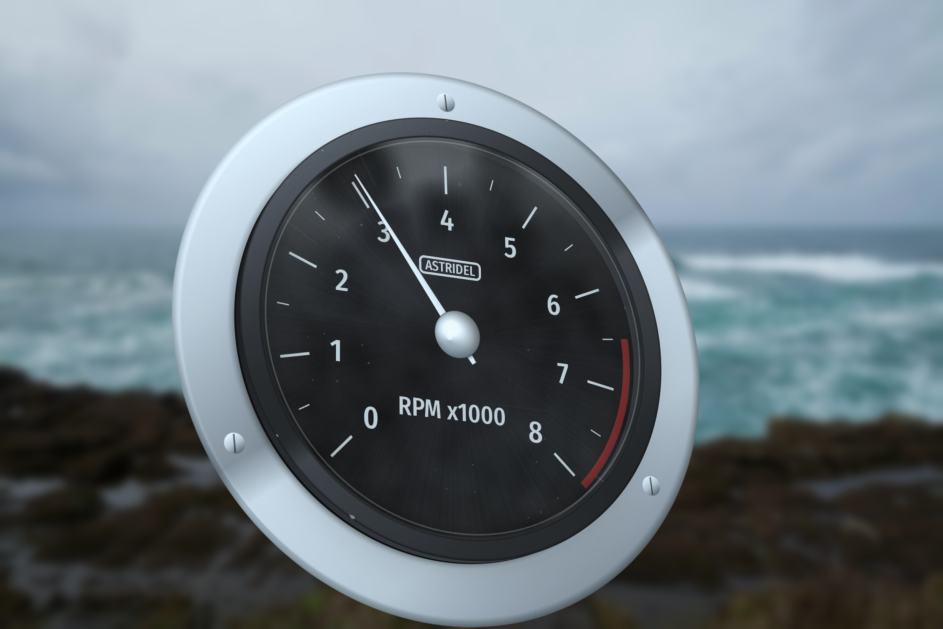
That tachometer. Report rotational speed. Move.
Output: 3000 rpm
